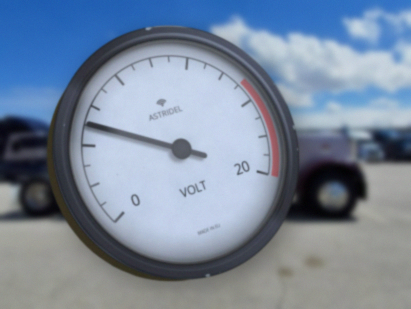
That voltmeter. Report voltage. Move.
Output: 5 V
